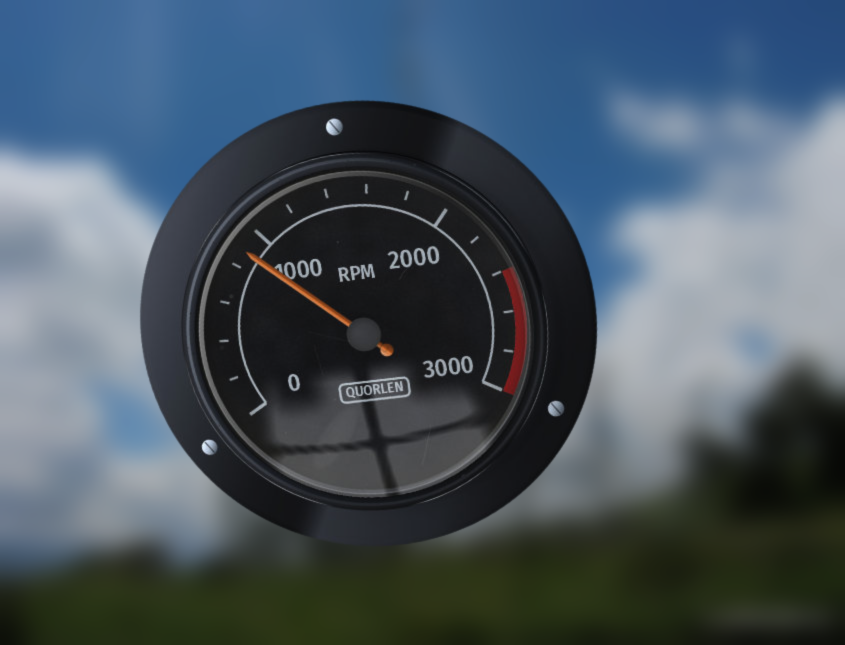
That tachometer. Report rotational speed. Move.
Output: 900 rpm
